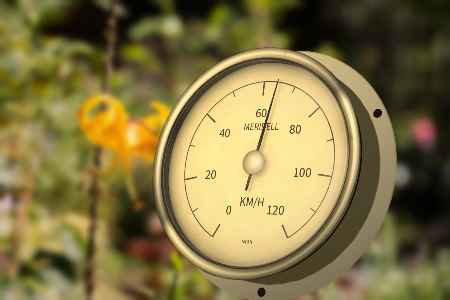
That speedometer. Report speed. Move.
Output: 65 km/h
